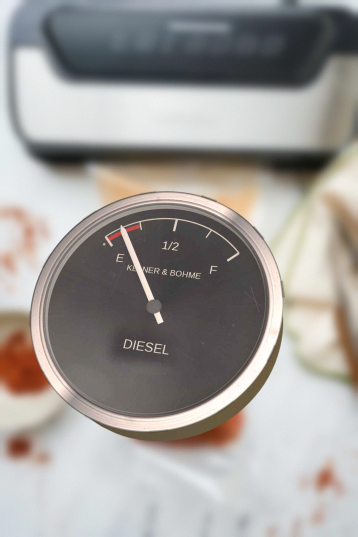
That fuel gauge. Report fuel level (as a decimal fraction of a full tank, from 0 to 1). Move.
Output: 0.125
